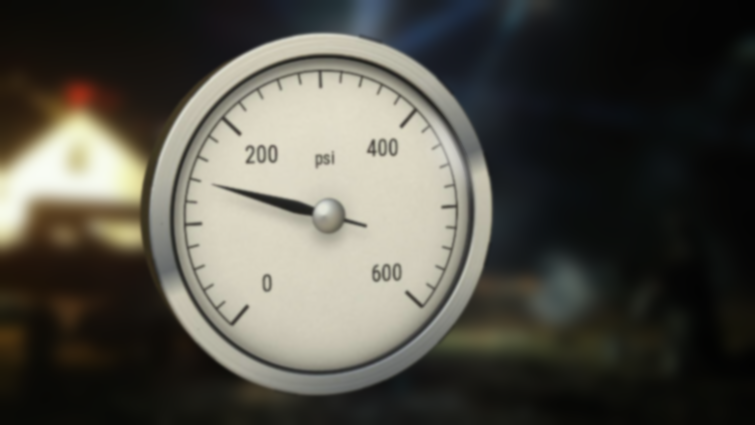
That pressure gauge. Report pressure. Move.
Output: 140 psi
